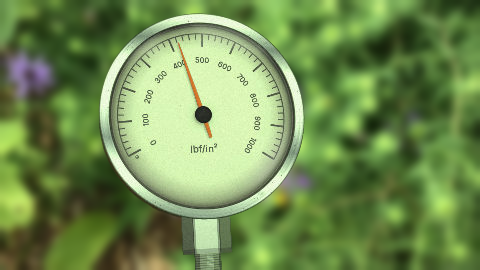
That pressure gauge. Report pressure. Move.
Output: 420 psi
